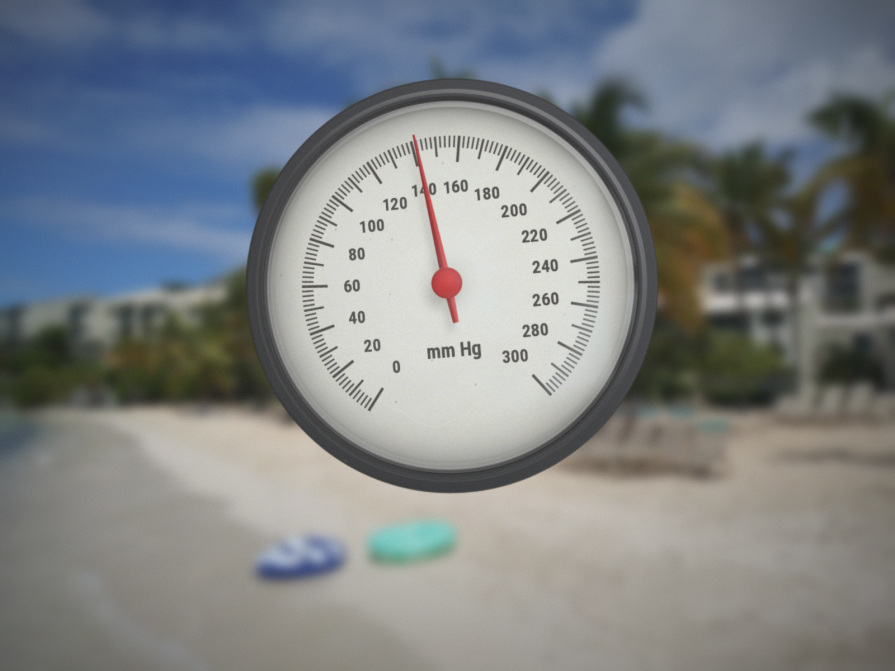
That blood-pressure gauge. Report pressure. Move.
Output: 142 mmHg
